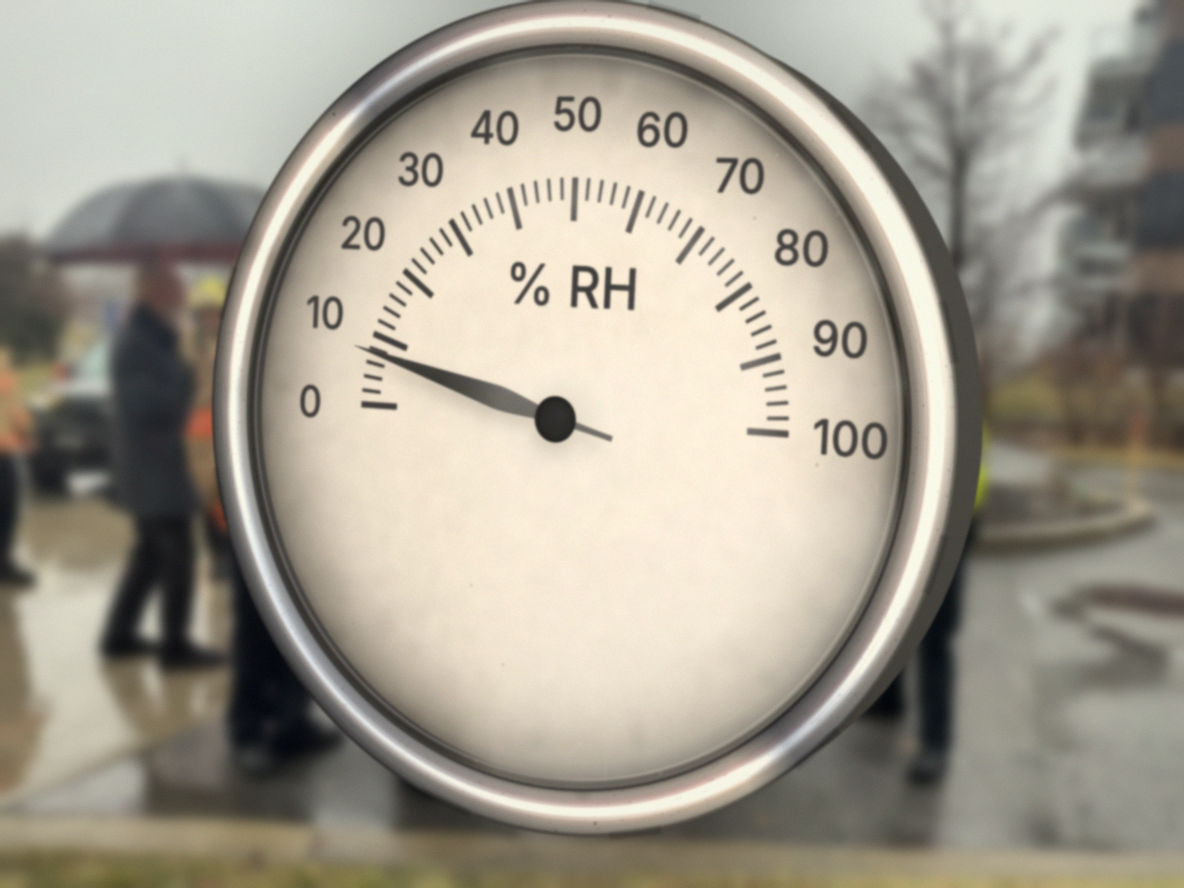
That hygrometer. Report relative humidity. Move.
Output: 8 %
